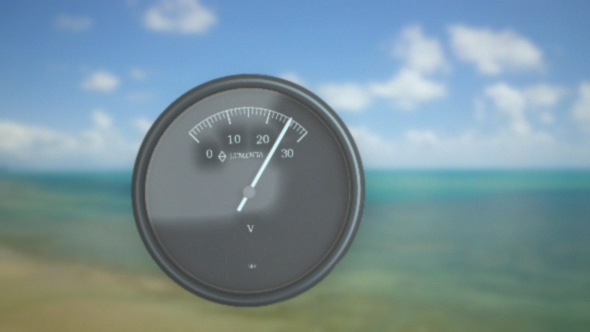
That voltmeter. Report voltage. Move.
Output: 25 V
